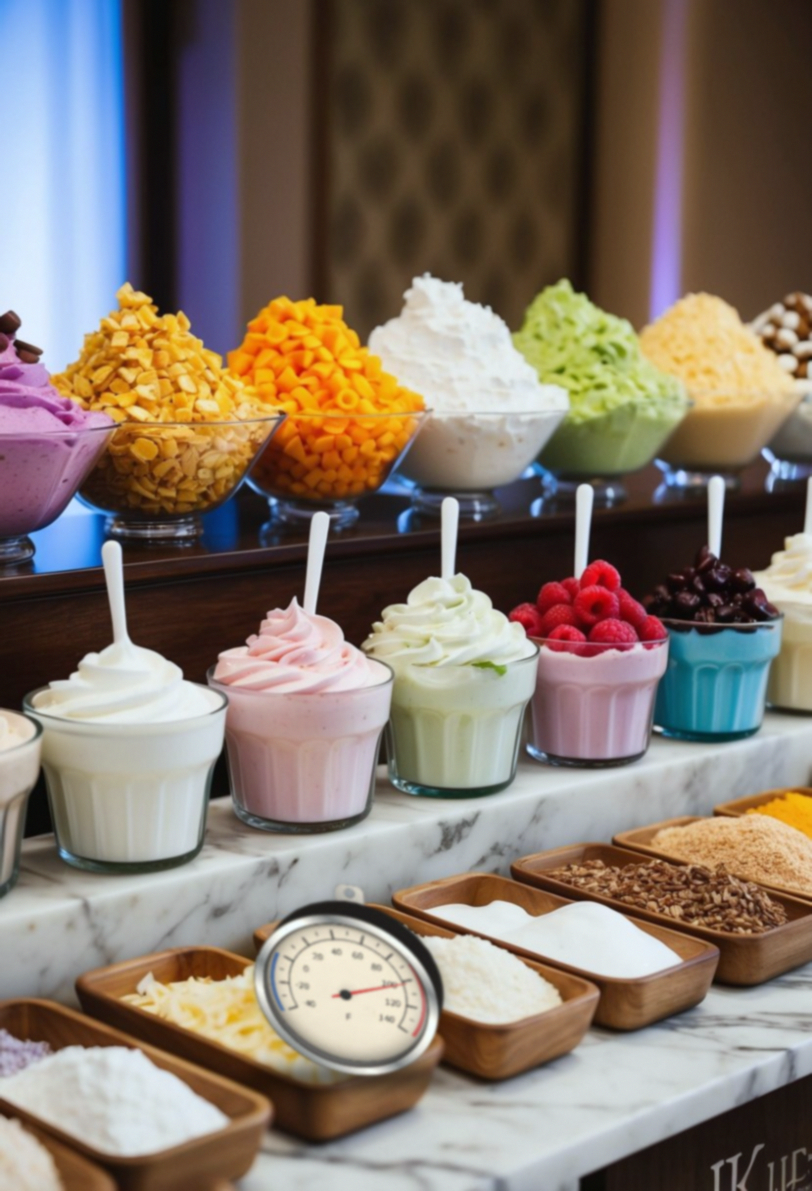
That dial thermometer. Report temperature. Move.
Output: 100 °F
